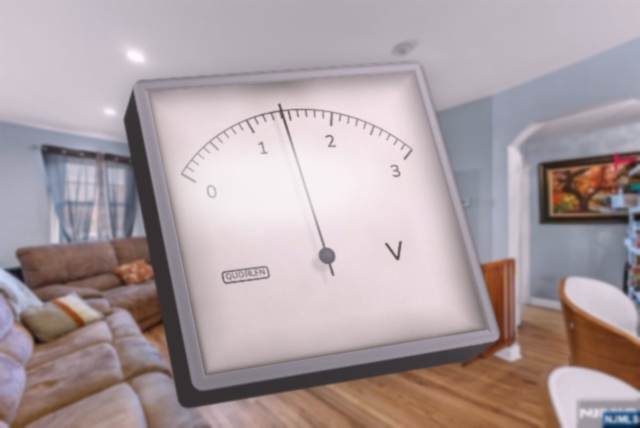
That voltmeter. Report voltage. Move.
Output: 1.4 V
